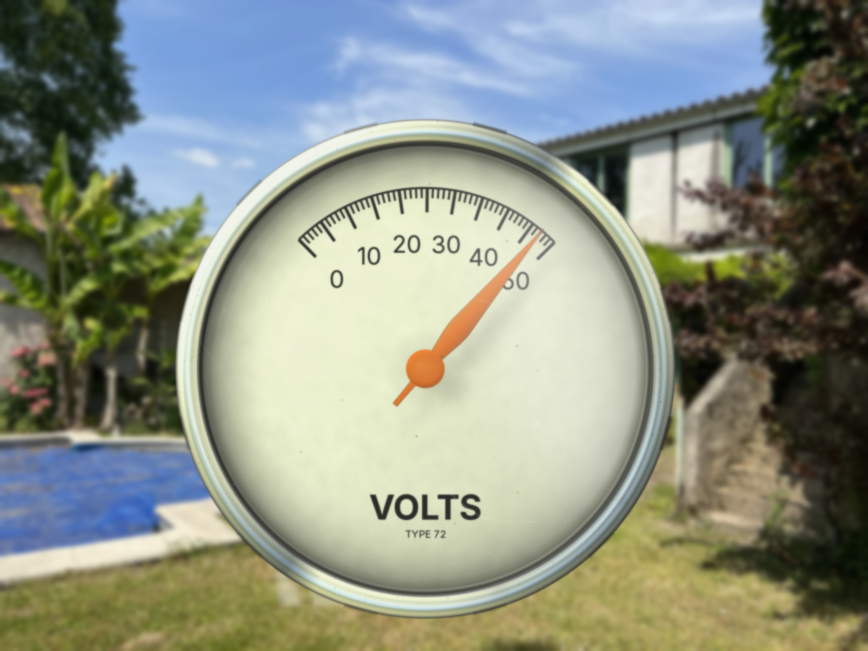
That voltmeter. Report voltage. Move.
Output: 47 V
